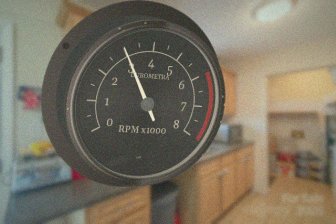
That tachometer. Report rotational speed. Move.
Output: 3000 rpm
